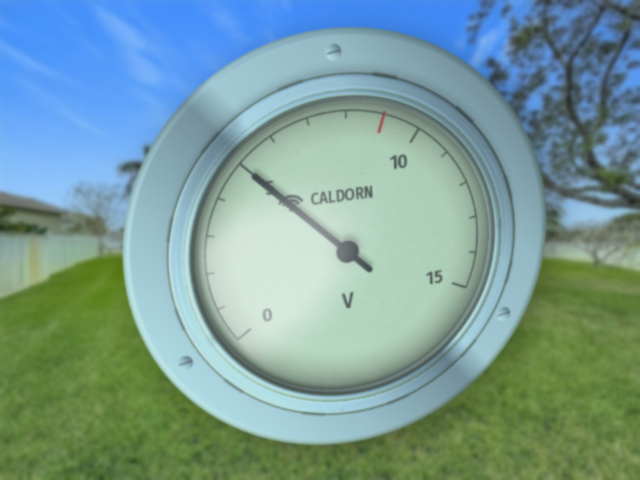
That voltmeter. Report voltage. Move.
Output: 5 V
